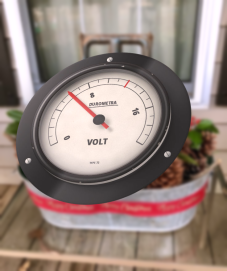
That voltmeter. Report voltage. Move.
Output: 6 V
